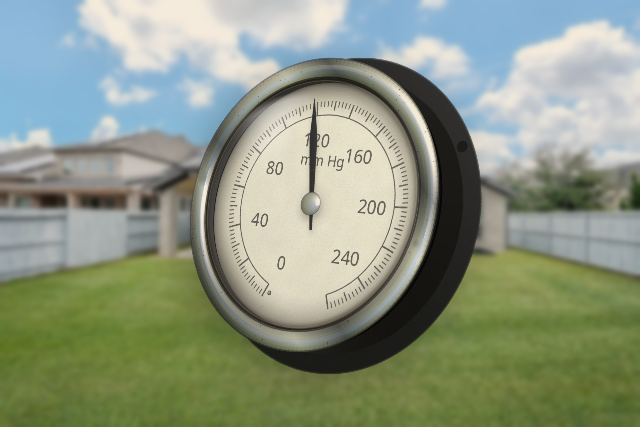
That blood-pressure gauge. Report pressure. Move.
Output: 120 mmHg
